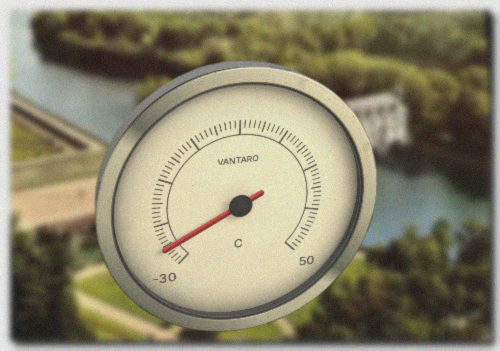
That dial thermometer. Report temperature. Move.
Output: -25 °C
